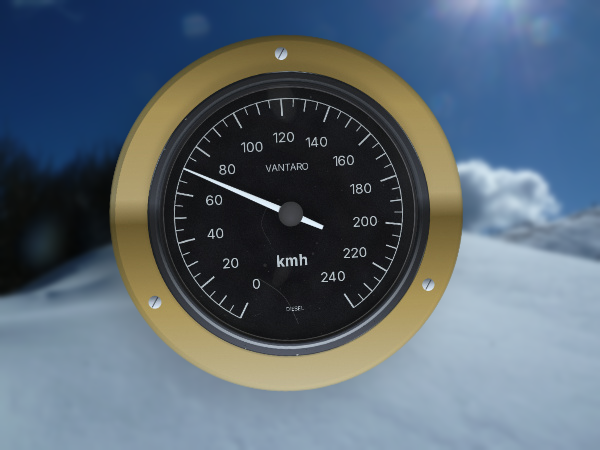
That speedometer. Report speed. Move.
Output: 70 km/h
